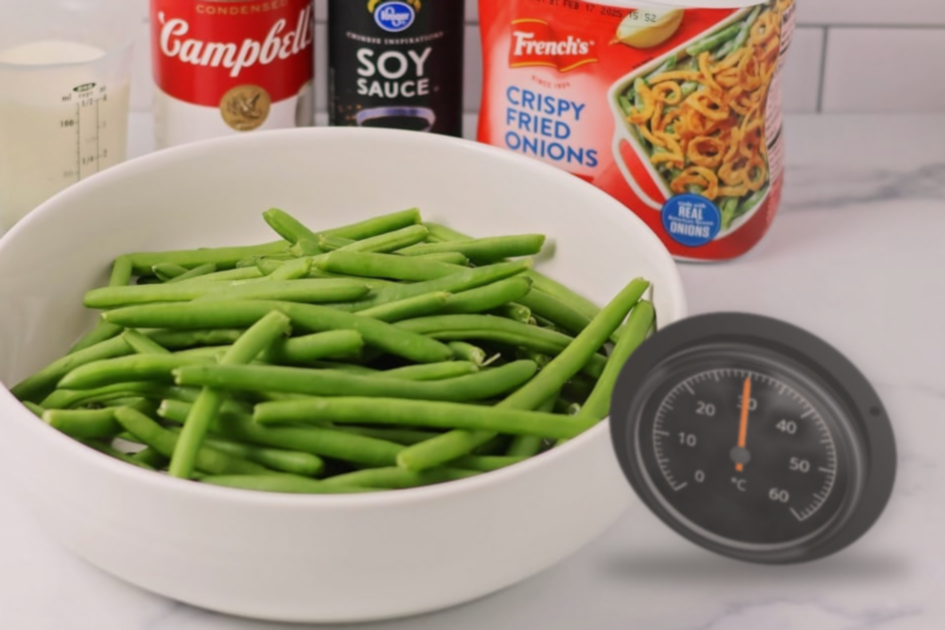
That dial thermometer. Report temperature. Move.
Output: 30 °C
